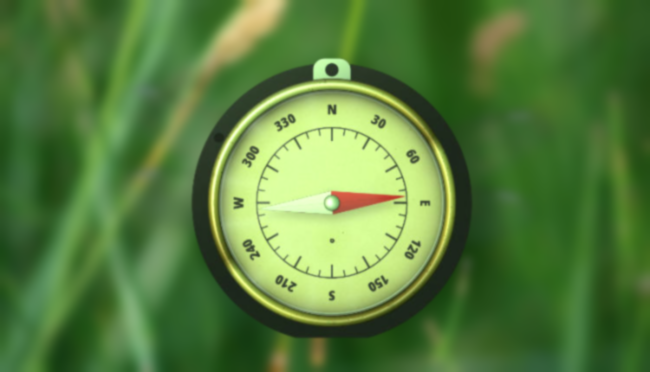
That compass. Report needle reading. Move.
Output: 85 °
